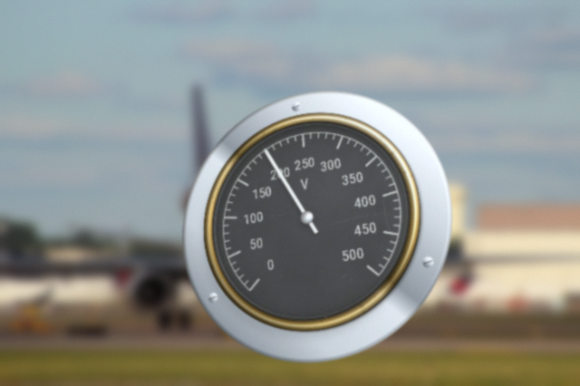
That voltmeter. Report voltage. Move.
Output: 200 V
